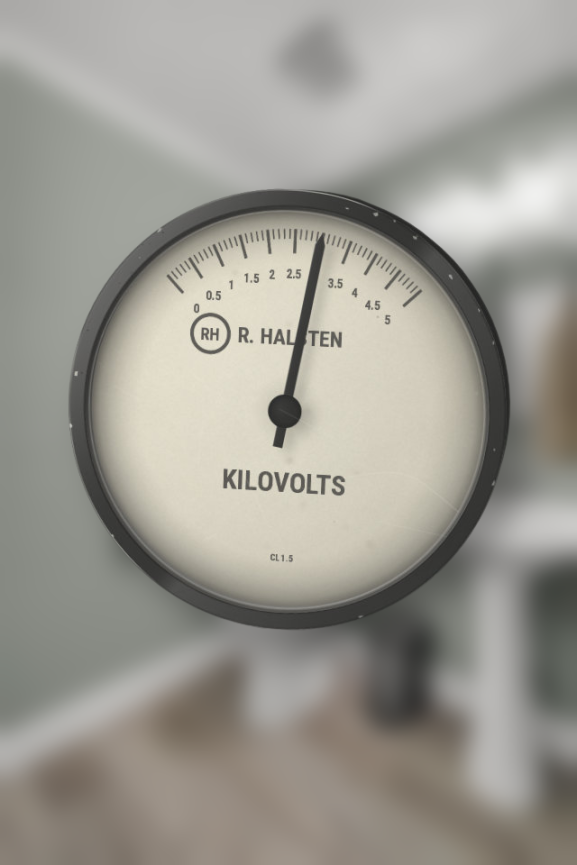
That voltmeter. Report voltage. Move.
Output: 3 kV
